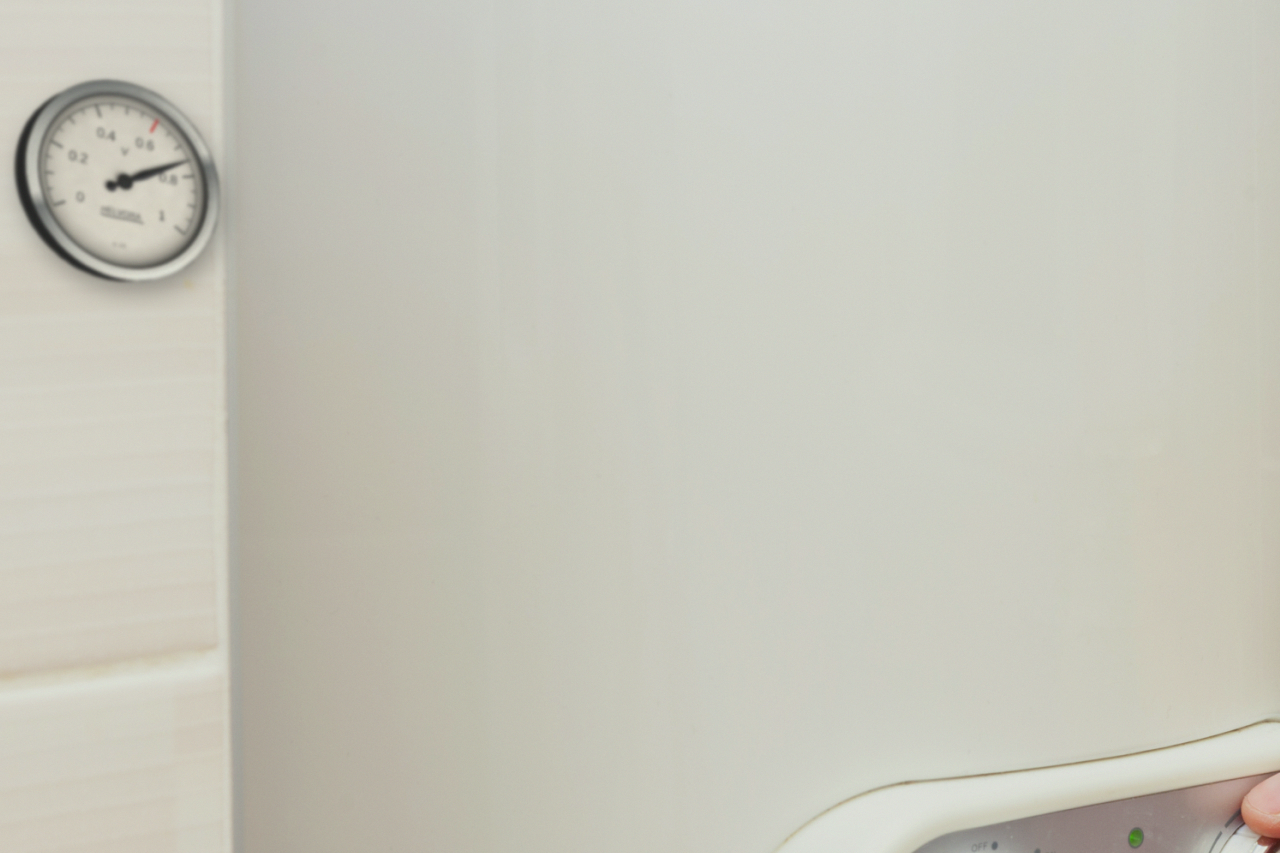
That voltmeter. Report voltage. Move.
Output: 0.75 V
